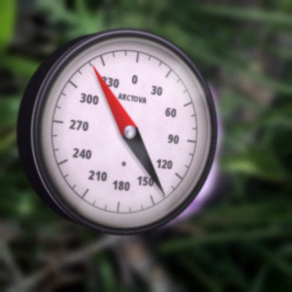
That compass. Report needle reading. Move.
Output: 320 °
